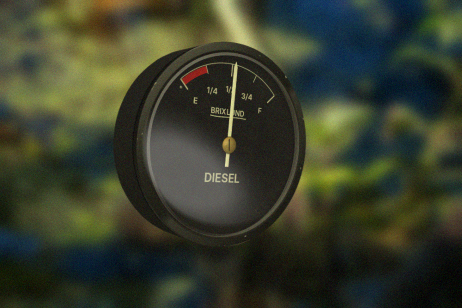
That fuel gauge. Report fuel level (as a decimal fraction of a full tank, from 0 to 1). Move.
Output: 0.5
